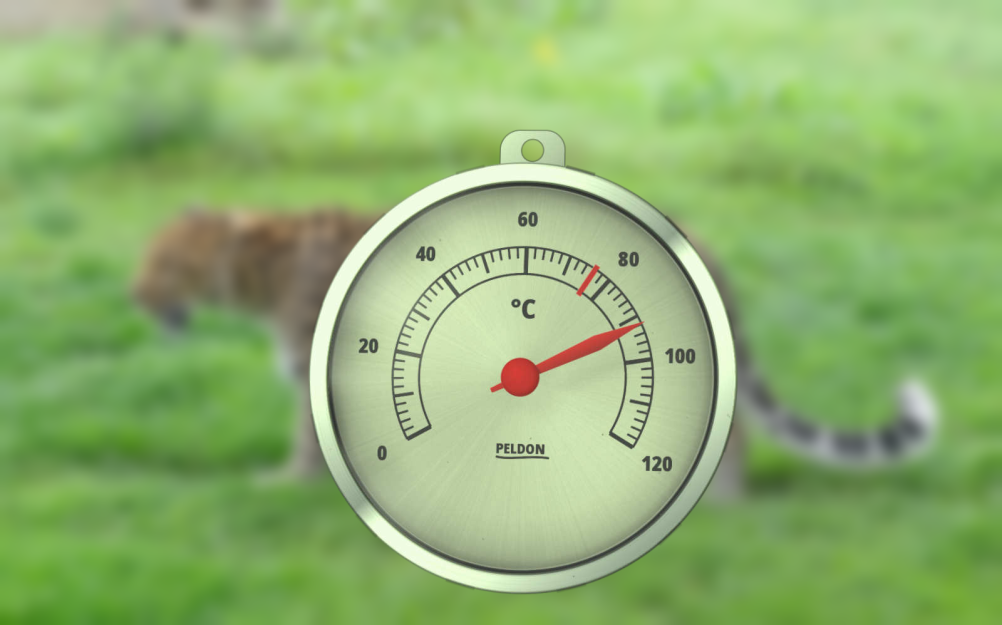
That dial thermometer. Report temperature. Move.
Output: 92 °C
